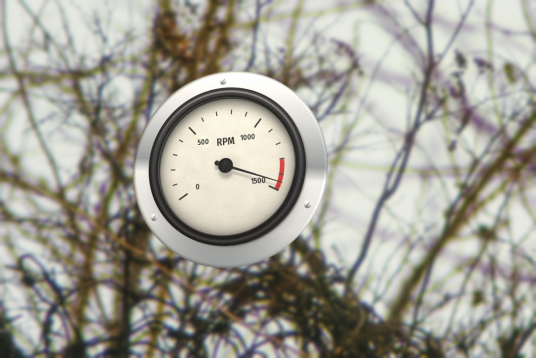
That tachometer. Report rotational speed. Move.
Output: 1450 rpm
